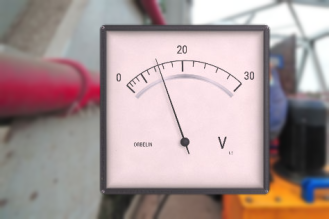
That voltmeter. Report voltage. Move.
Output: 15 V
